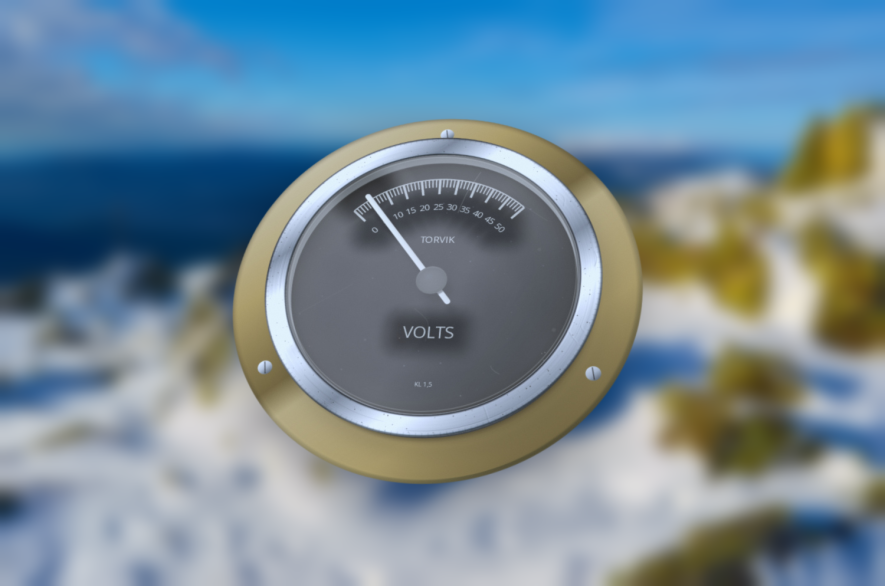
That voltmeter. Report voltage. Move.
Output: 5 V
